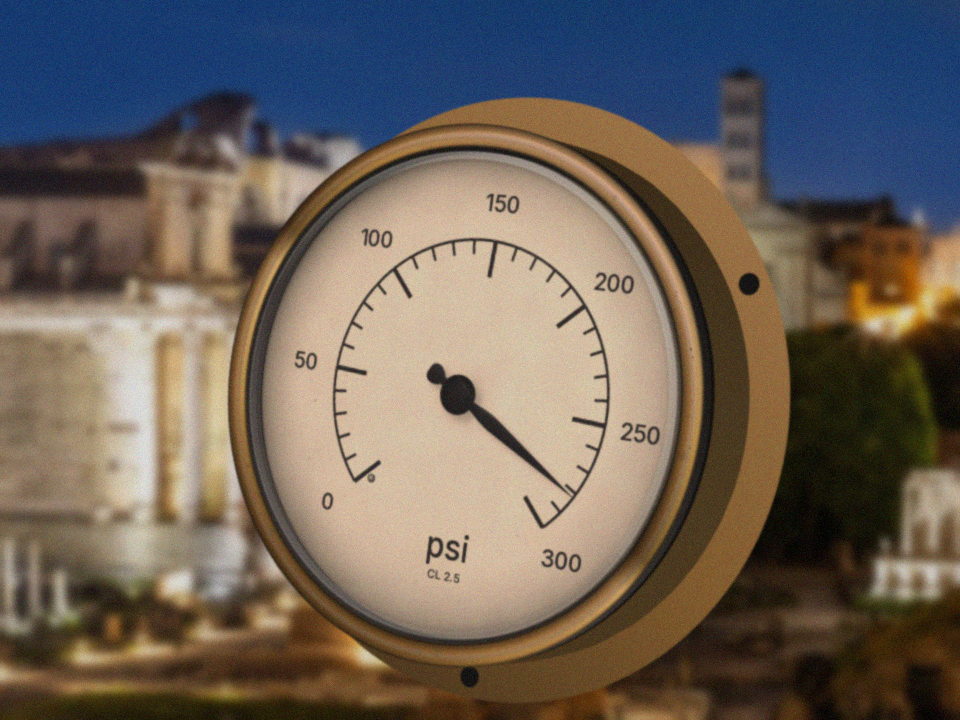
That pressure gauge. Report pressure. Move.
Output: 280 psi
